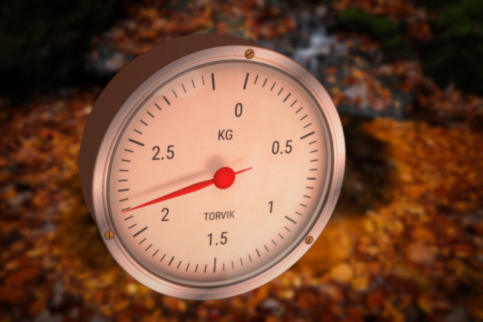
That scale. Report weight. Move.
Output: 2.15 kg
